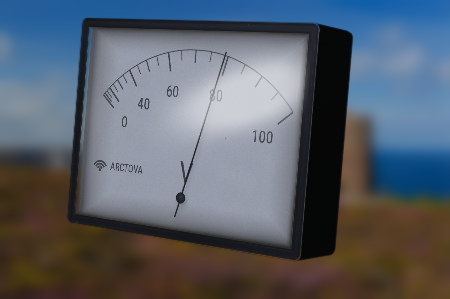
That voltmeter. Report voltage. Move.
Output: 80 V
